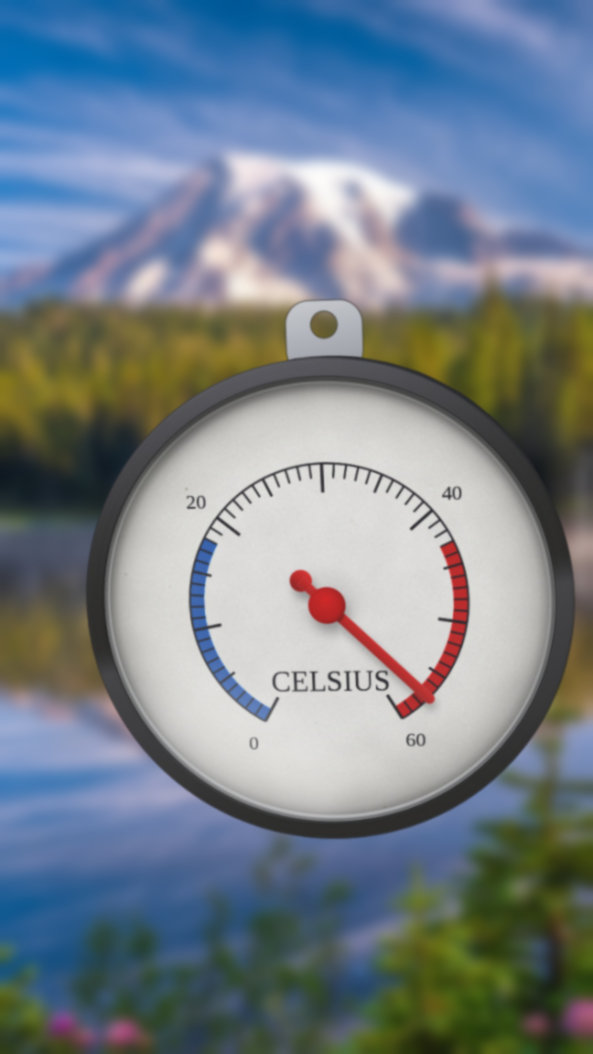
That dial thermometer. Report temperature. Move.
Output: 57 °C
